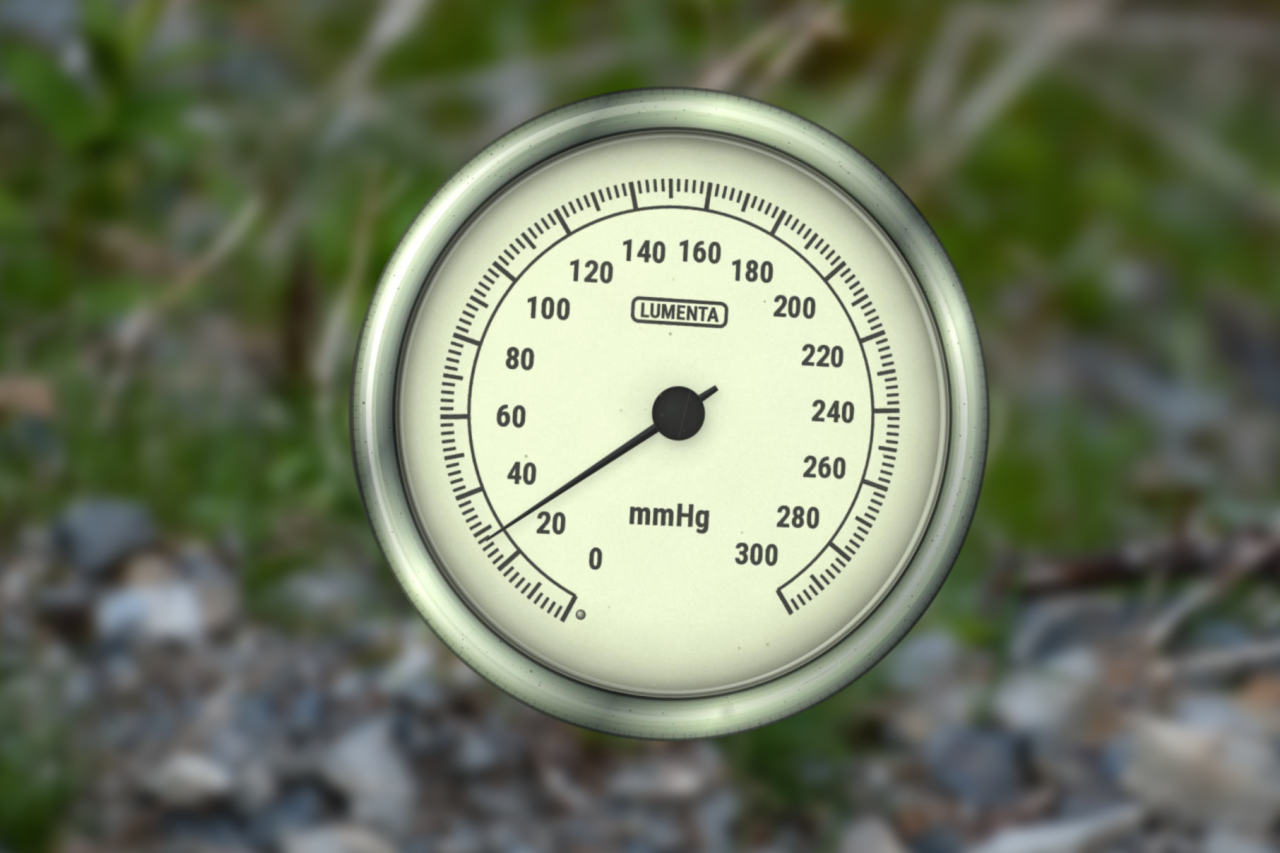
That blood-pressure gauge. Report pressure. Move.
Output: 28 mmHg
